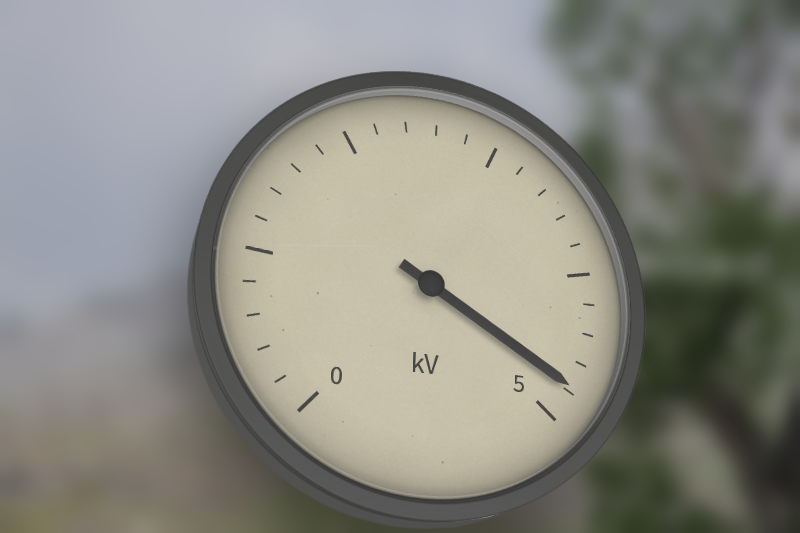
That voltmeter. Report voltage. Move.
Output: 4.8 kV
